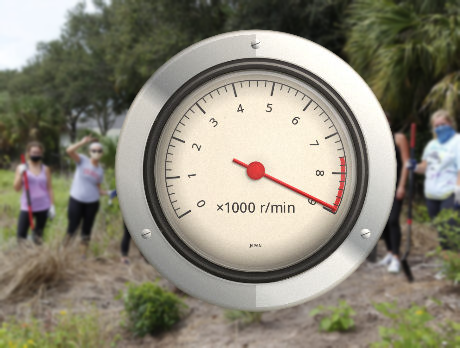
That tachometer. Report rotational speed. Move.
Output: 8900 rpm
